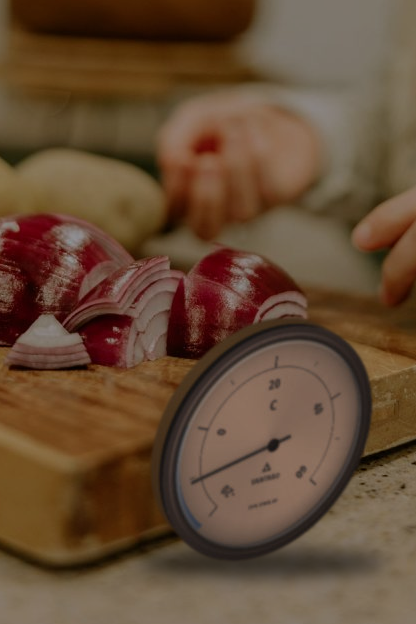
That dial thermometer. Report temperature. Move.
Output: -10 °C
